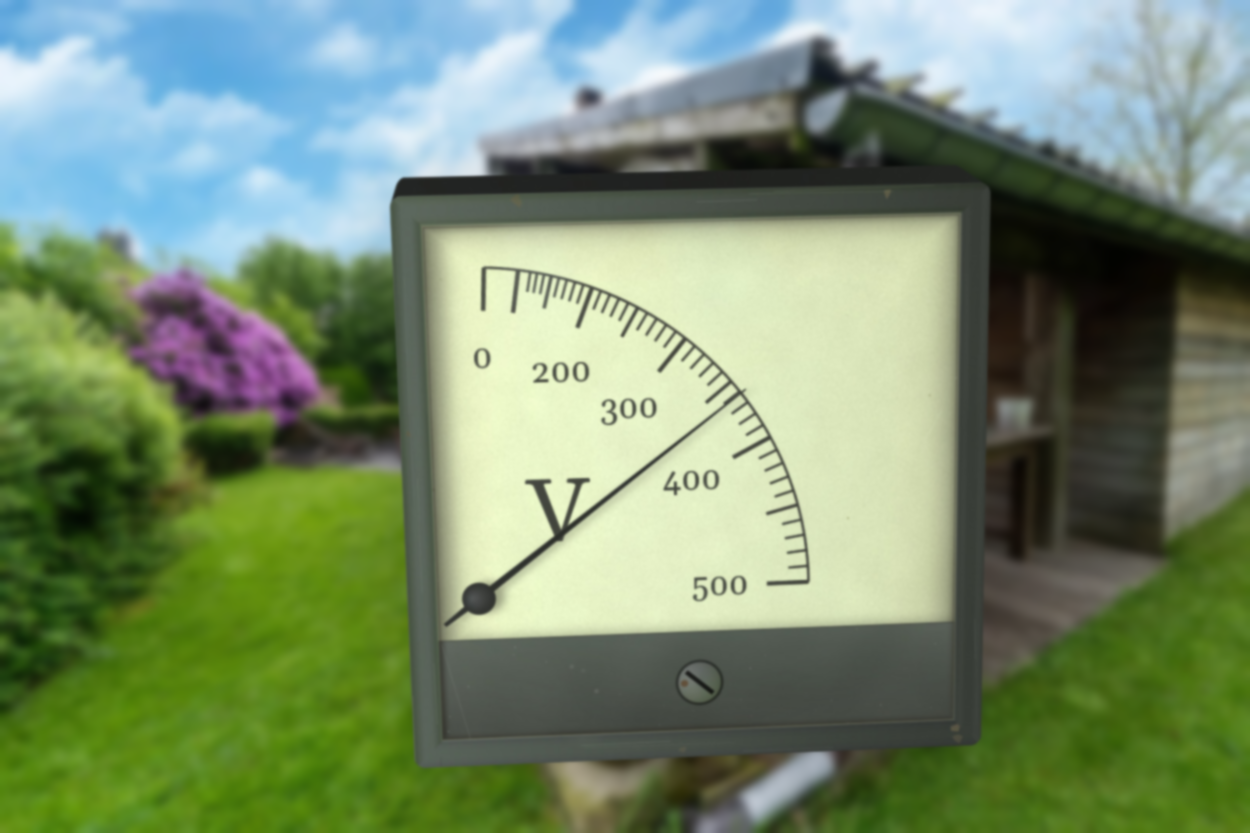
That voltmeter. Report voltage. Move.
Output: 360 V
